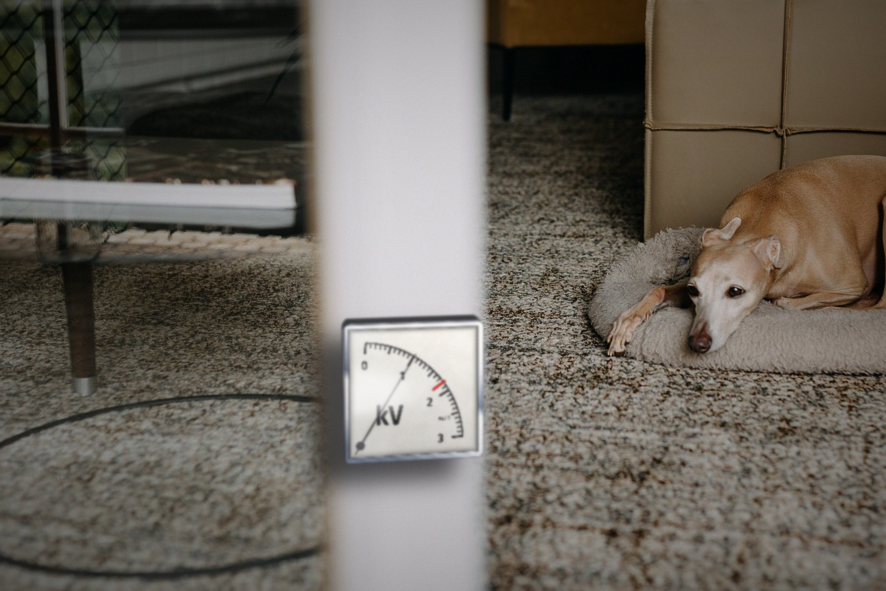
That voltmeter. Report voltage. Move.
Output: 1 kV
